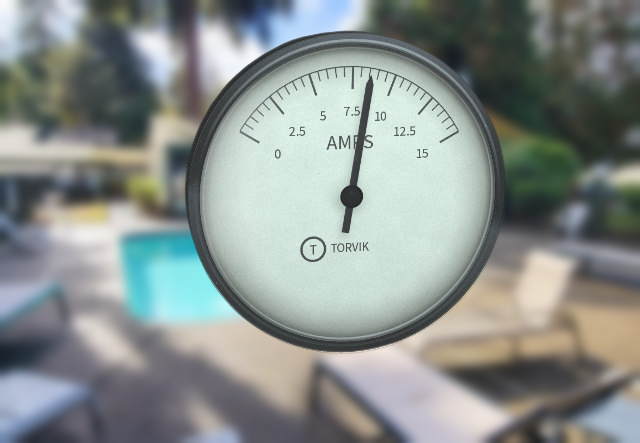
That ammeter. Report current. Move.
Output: 8.5 A
